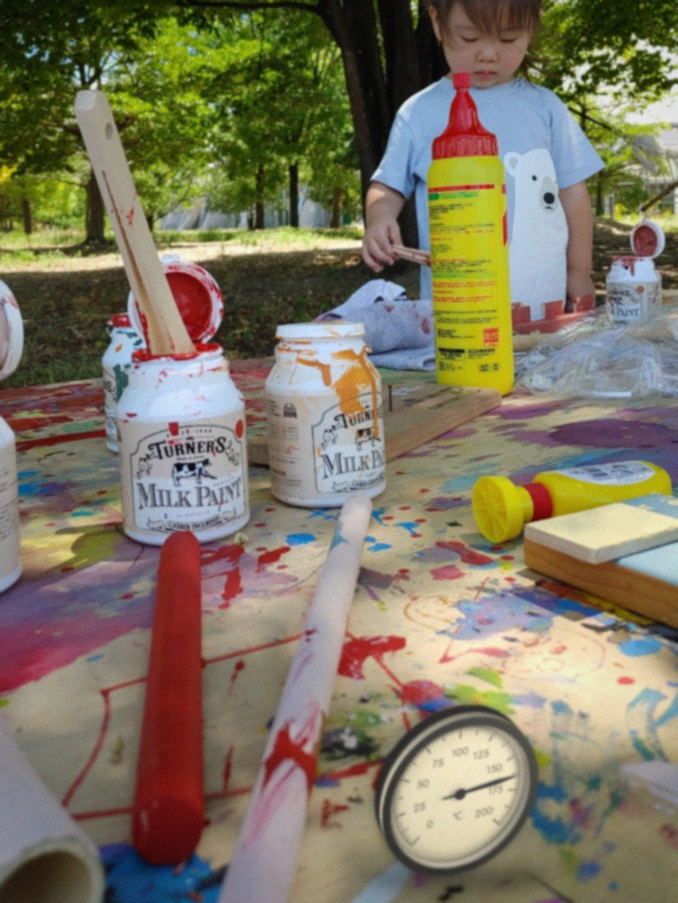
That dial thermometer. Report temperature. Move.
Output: 162.5 °C
